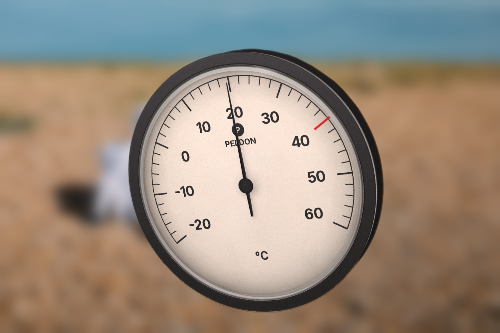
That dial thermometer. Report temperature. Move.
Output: 20 °C
